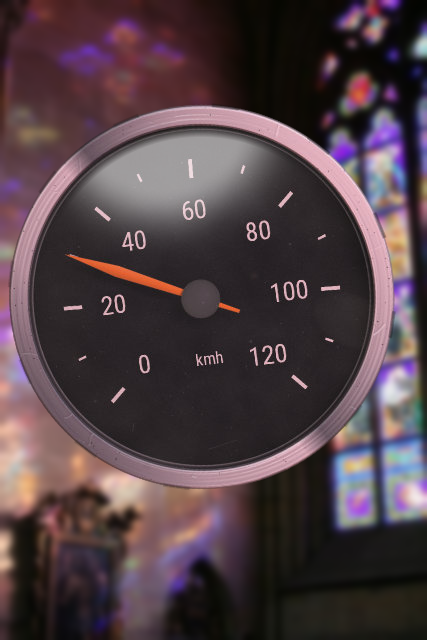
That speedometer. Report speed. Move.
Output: 30 km/h
